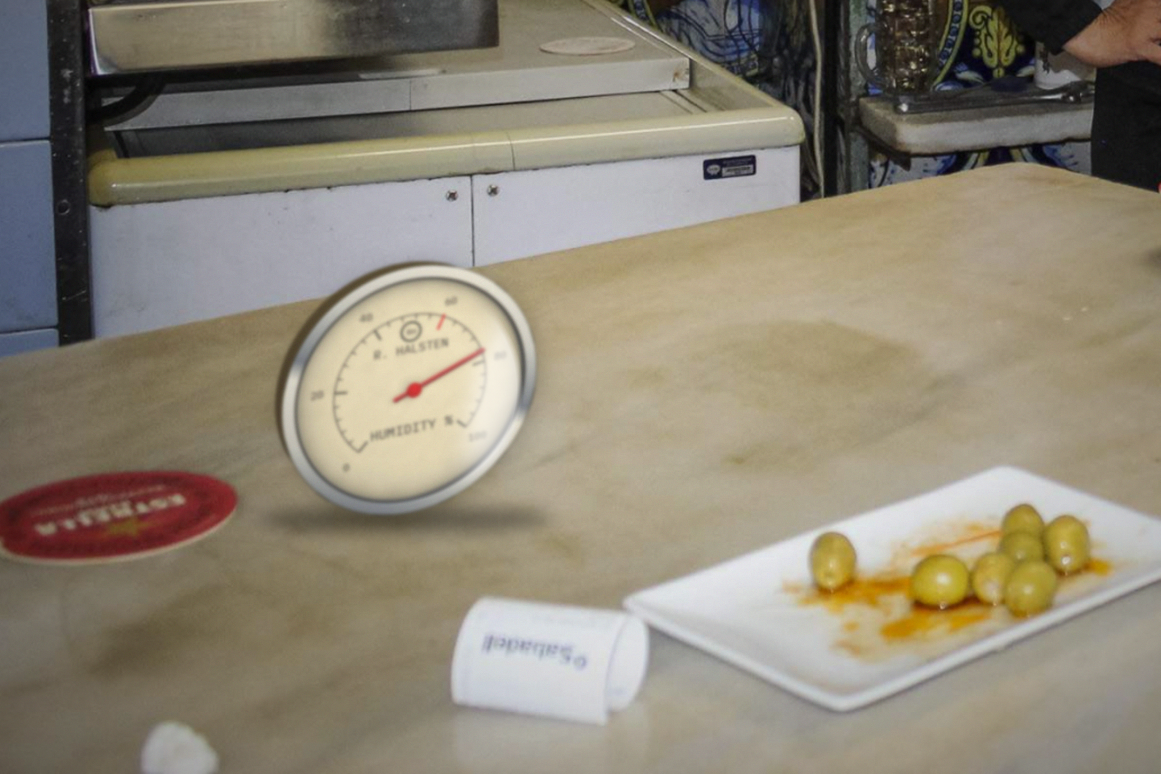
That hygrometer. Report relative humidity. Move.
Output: 76 %
